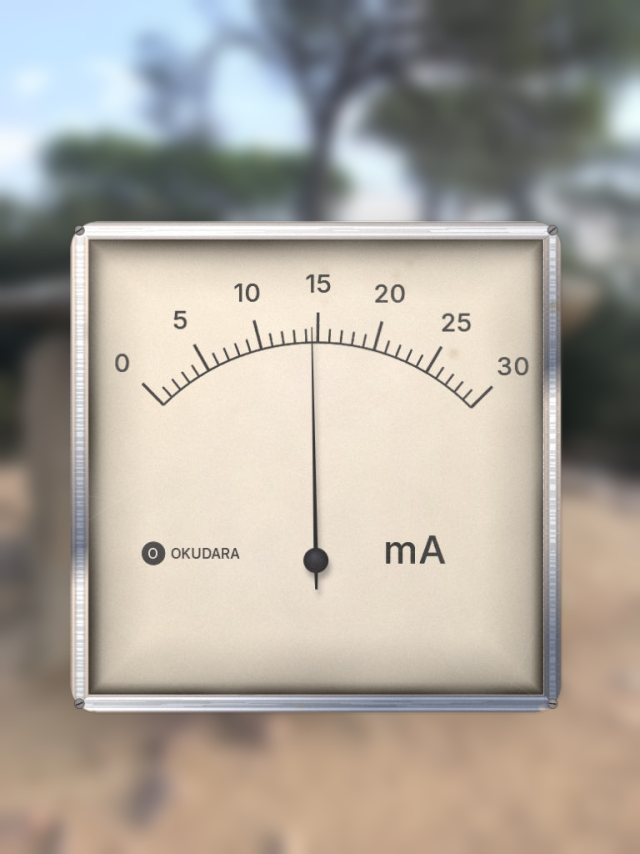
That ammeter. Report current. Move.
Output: 14.5 mA
